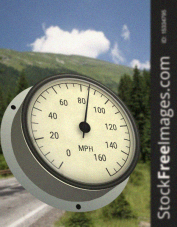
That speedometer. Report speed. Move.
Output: 85 mph
